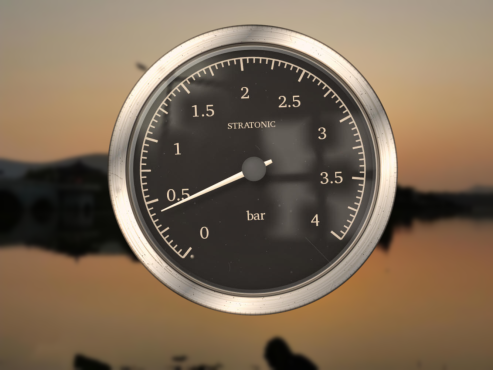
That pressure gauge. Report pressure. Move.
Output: 0.4 bar
